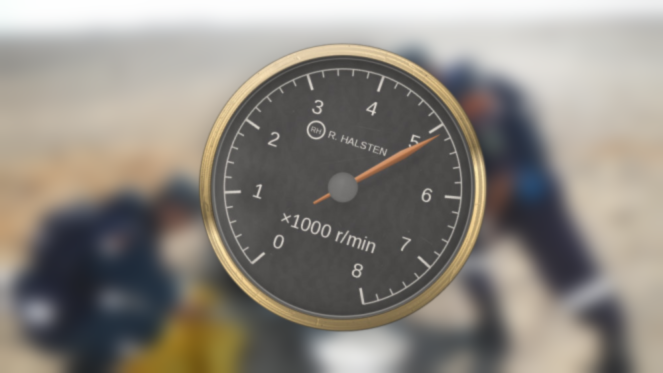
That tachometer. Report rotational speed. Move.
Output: 5100 rpm
